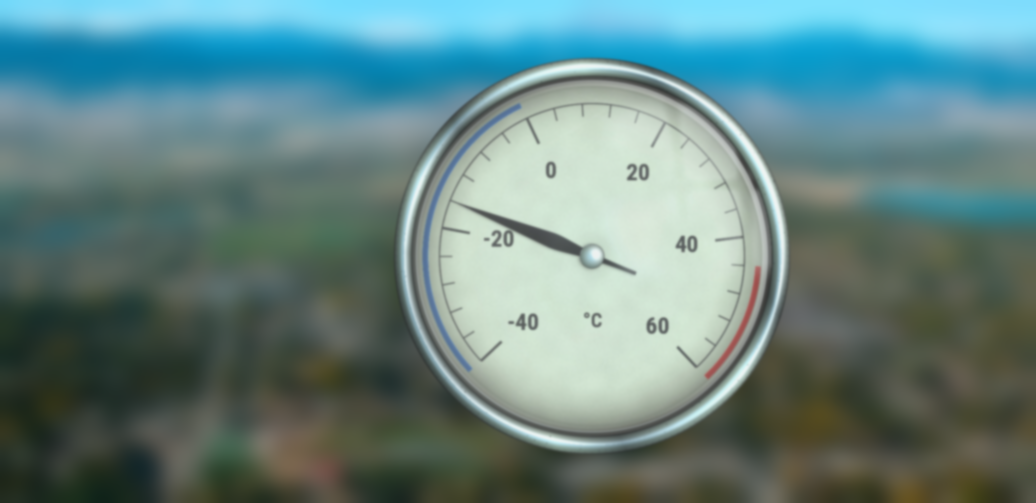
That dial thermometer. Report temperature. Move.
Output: -16 °C
